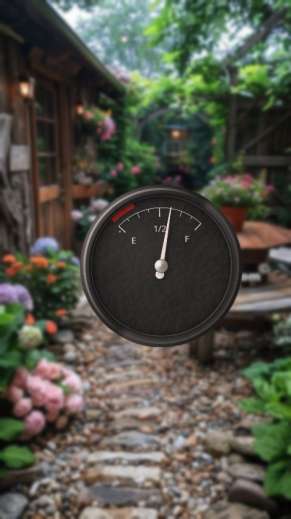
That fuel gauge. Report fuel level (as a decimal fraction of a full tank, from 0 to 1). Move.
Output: 0.625
